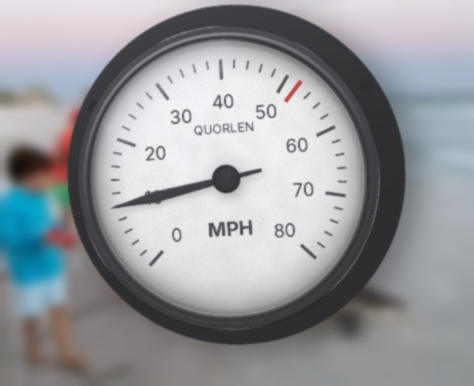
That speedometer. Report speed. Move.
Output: 10 mph
